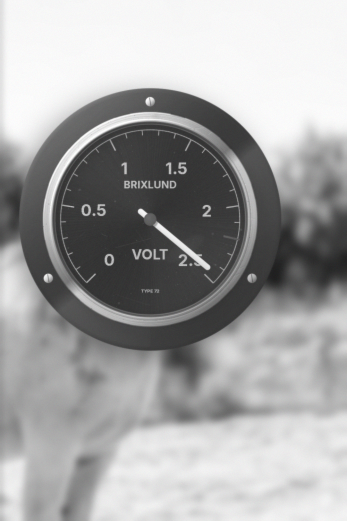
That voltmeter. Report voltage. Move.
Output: 2.45 V
